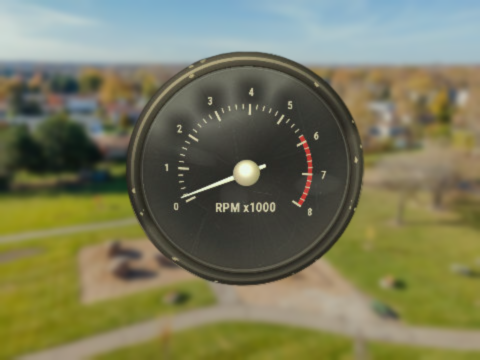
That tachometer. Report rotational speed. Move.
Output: 200 rpm
